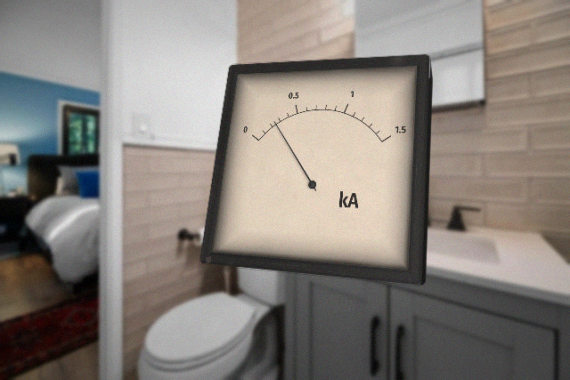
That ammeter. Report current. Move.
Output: 0.25 kA
